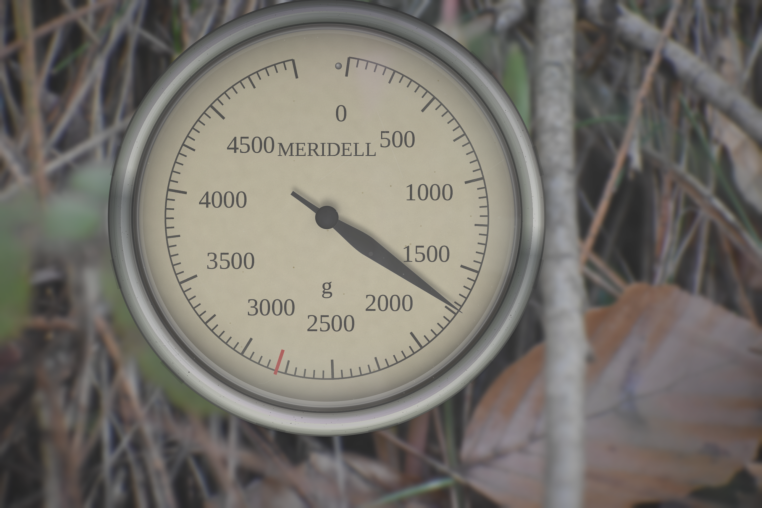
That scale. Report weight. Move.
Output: 1725 g
